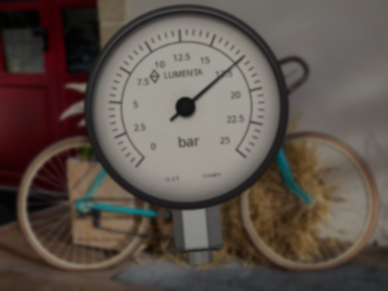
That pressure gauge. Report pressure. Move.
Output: 17.5 bar
